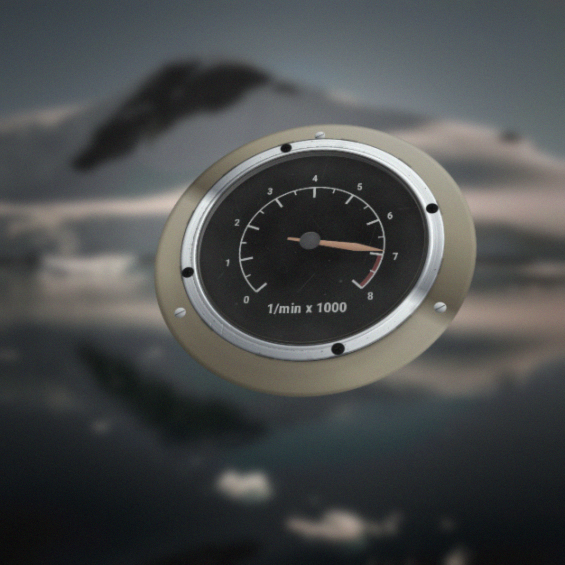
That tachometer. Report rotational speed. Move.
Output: 7000 rpm
